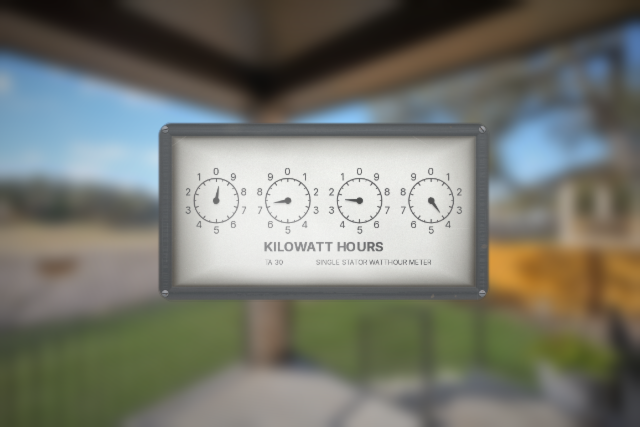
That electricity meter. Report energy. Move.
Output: 9724 kWh
